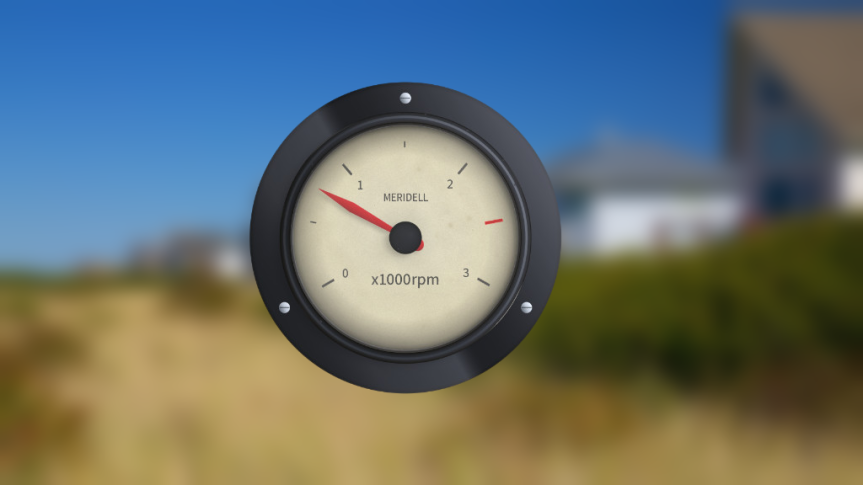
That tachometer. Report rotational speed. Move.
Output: 750 rpm
